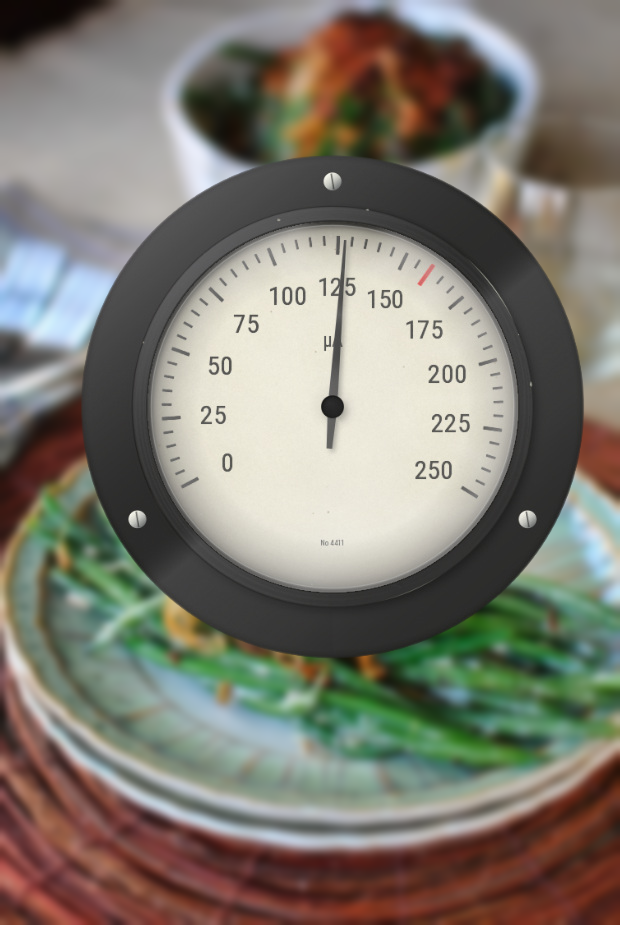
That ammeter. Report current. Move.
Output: 127.5 µA
